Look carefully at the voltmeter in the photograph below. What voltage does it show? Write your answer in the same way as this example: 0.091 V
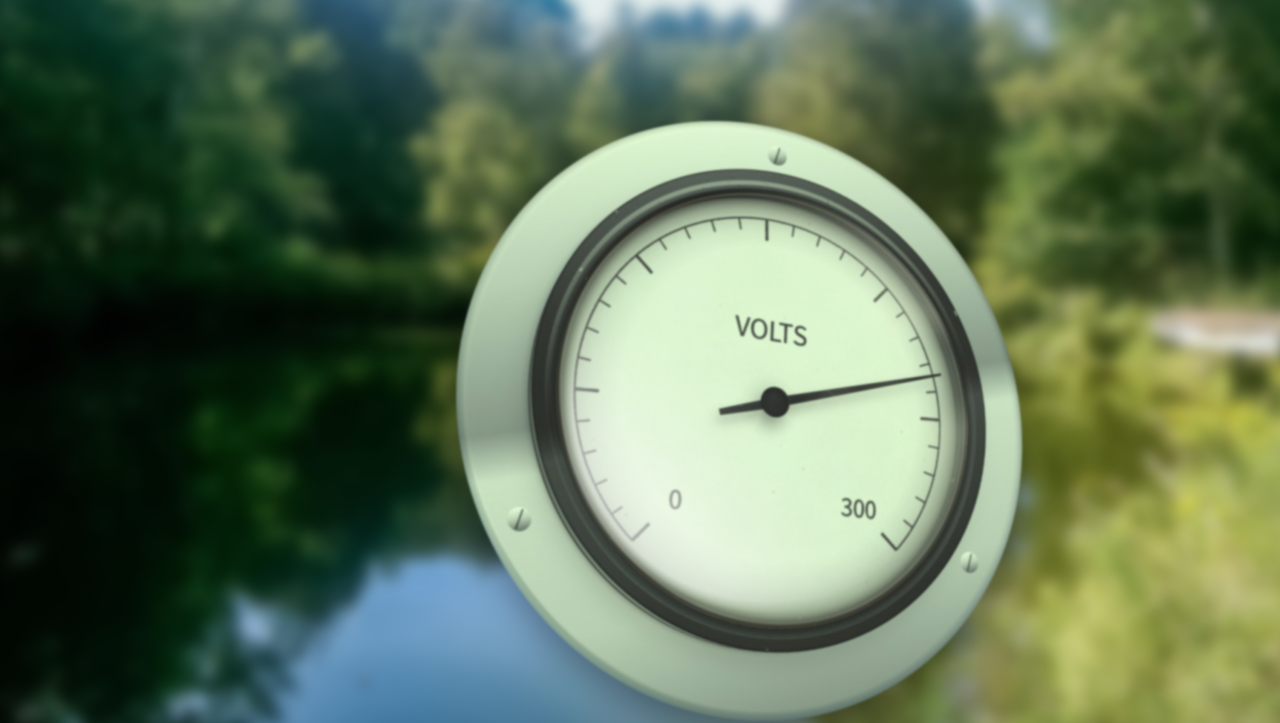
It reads 235 V
